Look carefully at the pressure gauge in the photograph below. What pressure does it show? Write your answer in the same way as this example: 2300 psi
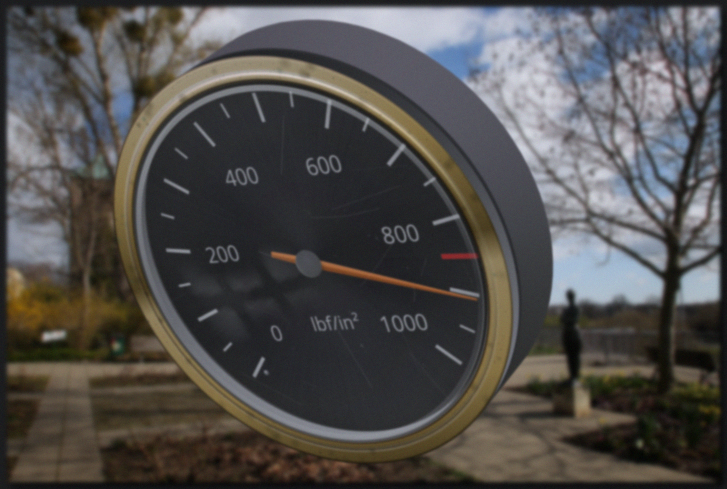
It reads 900 psi
